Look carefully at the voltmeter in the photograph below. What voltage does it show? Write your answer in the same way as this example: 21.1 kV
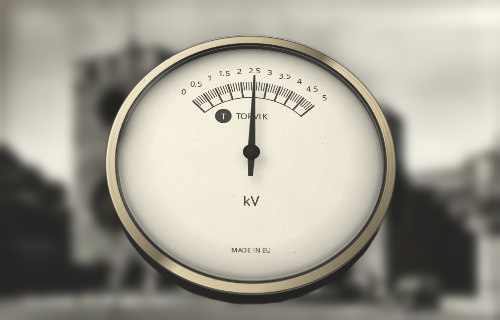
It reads 2.5 kV
